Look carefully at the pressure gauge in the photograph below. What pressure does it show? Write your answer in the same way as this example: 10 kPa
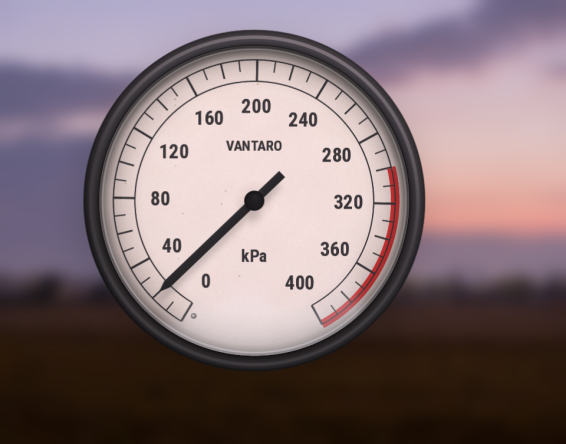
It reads 20 kPa
